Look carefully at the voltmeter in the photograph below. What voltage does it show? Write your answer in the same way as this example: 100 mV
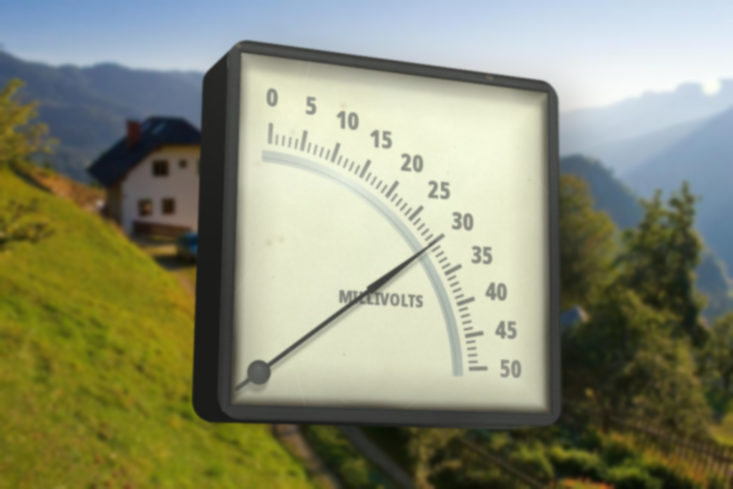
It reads 30 mV
